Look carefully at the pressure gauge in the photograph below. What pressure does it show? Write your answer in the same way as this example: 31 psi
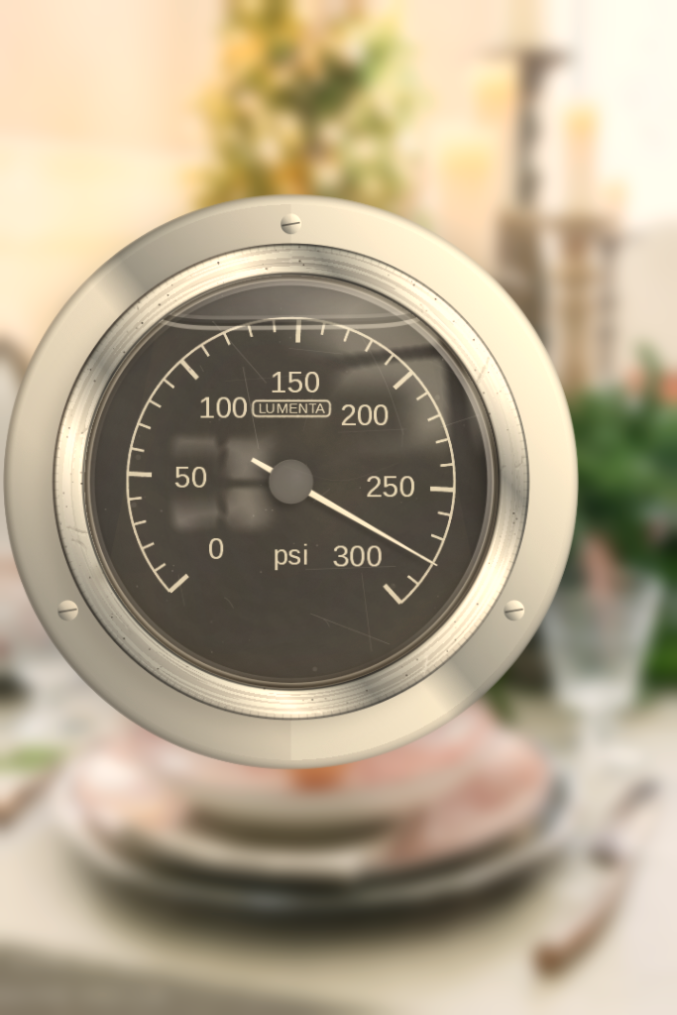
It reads 280 psi
